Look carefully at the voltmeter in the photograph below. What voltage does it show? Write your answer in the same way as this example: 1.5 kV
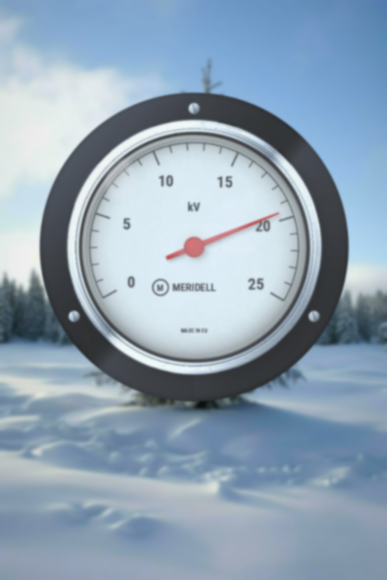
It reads 19.5 kV
